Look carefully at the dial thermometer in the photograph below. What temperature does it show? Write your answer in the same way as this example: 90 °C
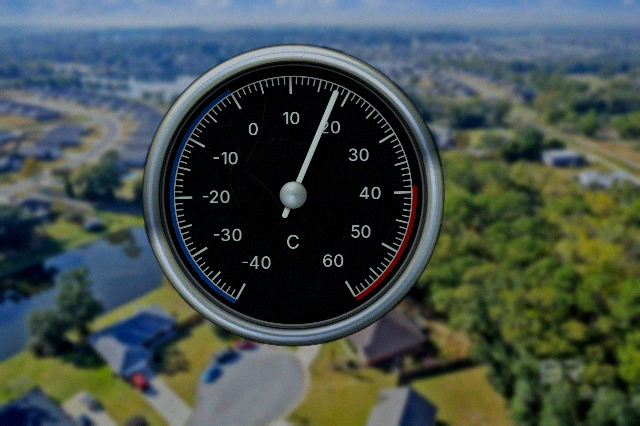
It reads 18 °C
